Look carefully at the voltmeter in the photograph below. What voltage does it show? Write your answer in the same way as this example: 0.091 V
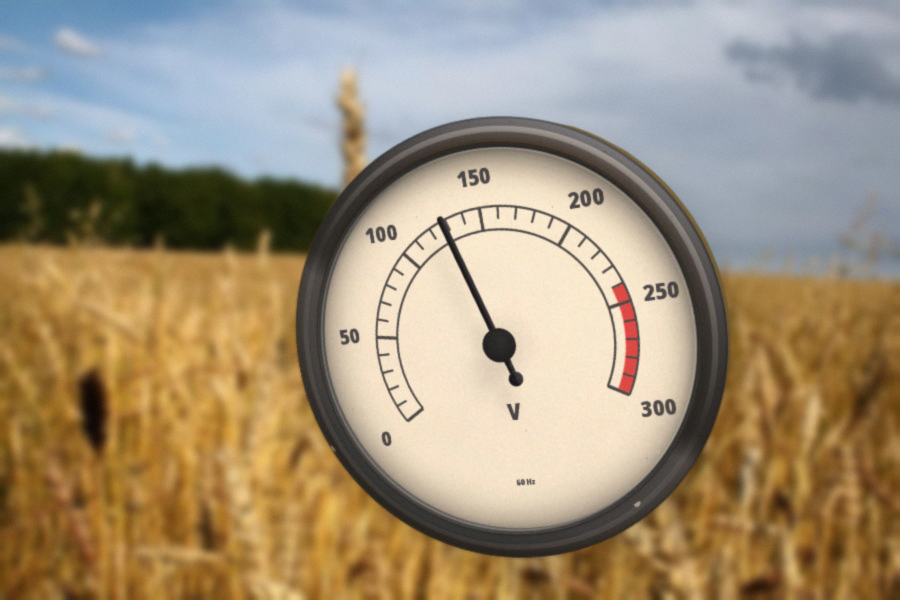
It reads 130 V
